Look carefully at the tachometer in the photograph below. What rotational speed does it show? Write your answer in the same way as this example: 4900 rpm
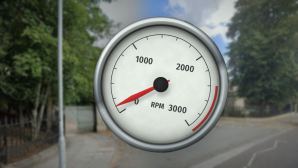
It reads 100 rpm
